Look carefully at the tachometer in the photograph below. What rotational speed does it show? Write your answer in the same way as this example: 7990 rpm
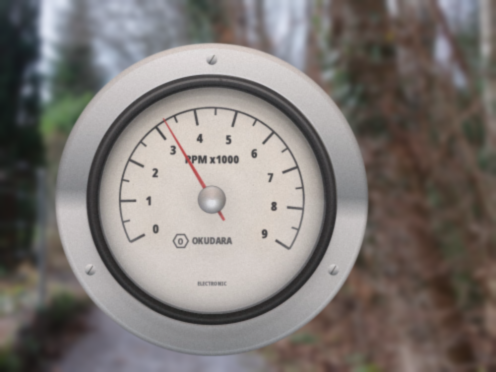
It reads 3250 rpm
